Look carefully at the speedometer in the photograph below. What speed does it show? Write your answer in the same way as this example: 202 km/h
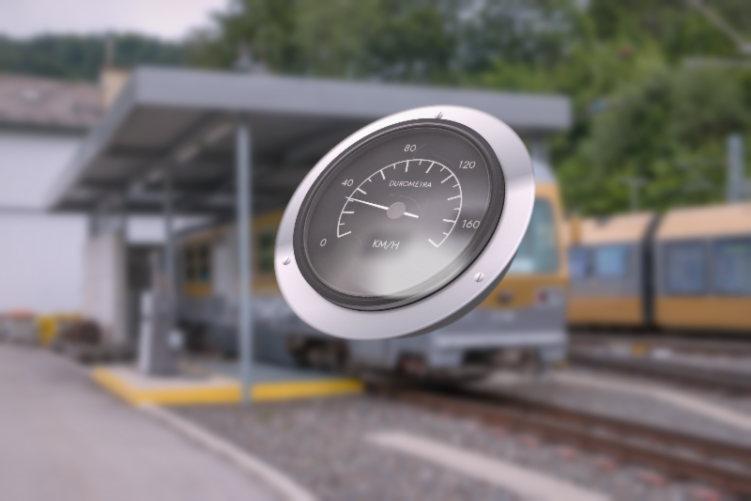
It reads 30 km/h
